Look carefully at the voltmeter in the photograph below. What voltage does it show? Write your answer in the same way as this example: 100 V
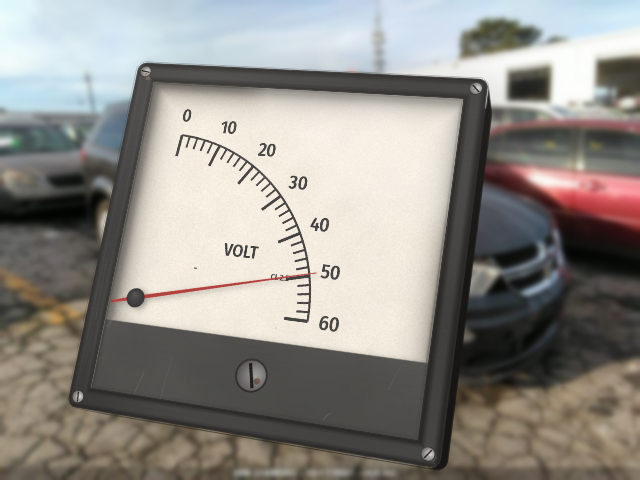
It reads 50 V
